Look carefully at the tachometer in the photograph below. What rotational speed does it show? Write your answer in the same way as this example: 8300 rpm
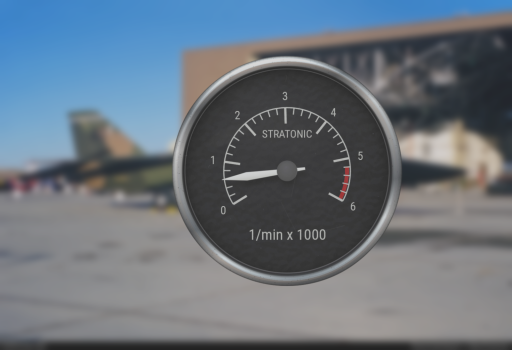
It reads 600 rpm
